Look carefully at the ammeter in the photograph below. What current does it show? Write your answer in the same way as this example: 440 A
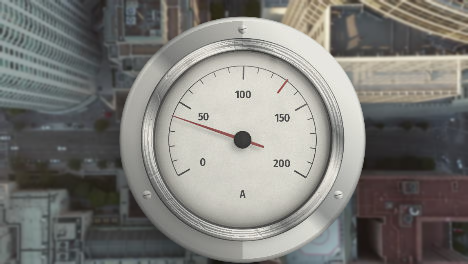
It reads 40 A
